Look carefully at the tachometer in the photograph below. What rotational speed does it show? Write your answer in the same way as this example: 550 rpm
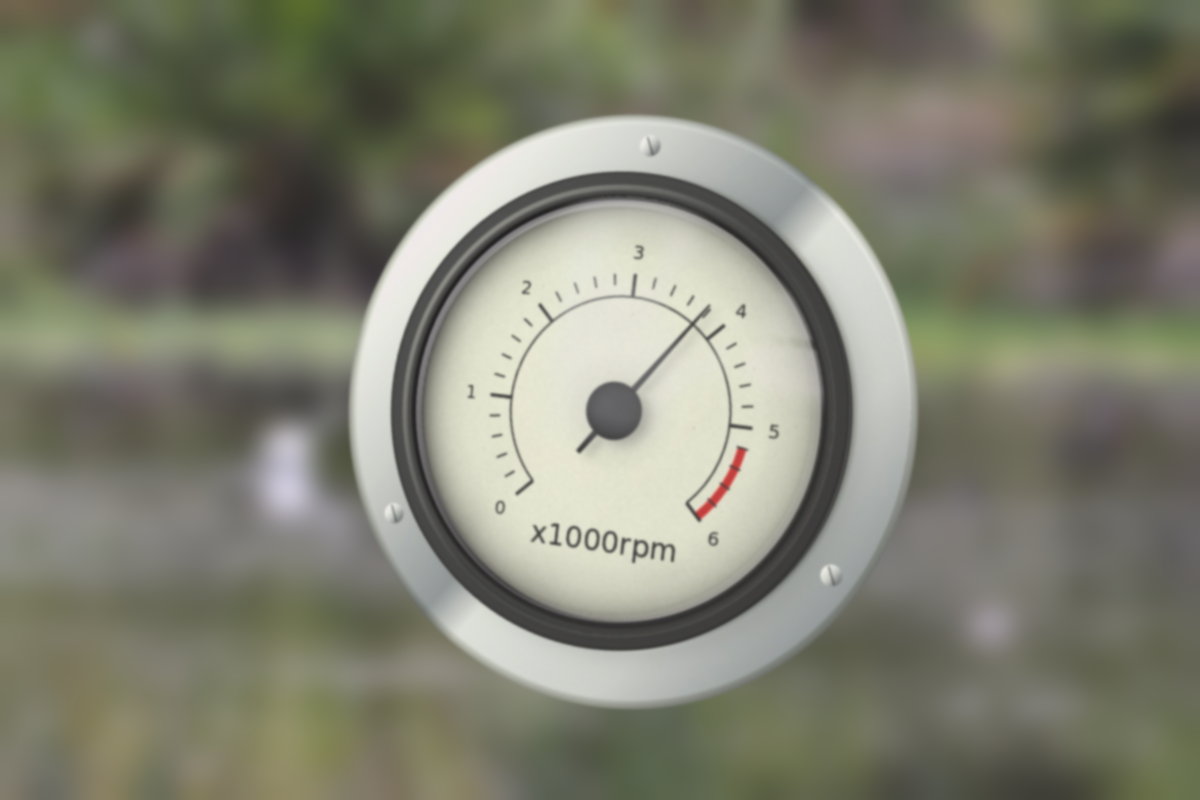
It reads 3800 rpm
